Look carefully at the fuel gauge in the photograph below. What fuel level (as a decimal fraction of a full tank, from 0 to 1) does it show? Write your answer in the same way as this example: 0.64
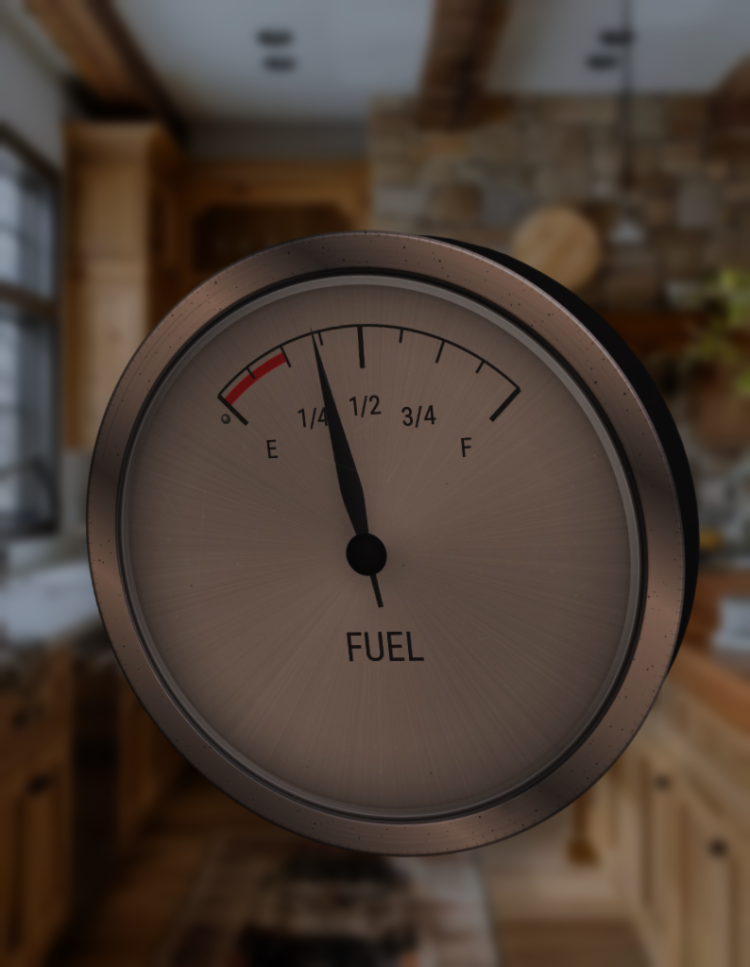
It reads 0.375
